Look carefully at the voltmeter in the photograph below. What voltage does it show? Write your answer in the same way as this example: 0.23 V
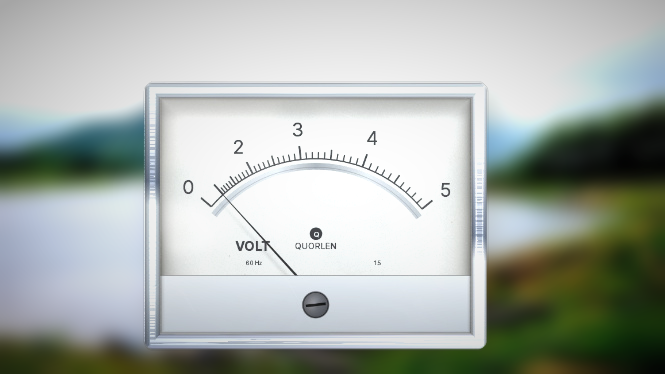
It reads 1 V
